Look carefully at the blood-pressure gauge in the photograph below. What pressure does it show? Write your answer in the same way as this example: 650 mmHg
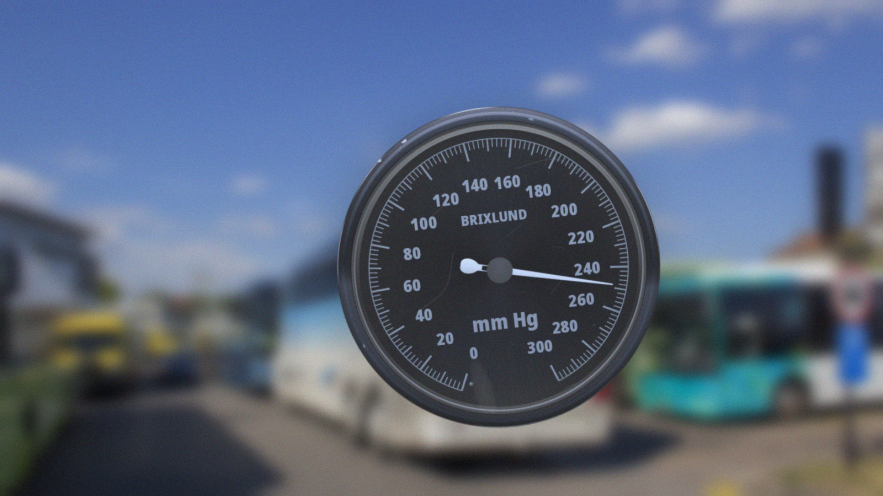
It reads 248 mmHg
